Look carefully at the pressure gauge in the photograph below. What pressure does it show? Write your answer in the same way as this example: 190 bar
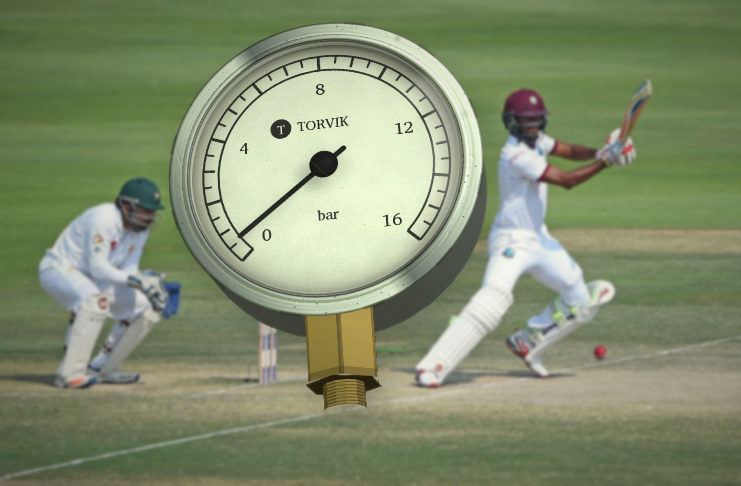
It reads 0.5 bar
